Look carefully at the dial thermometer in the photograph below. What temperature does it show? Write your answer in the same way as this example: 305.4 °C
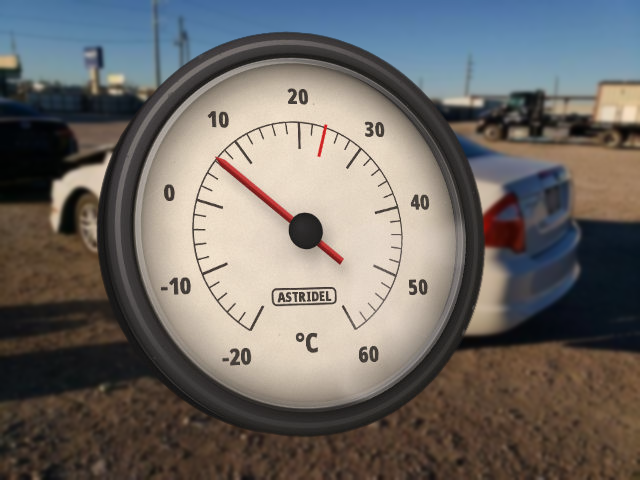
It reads 6 °C
